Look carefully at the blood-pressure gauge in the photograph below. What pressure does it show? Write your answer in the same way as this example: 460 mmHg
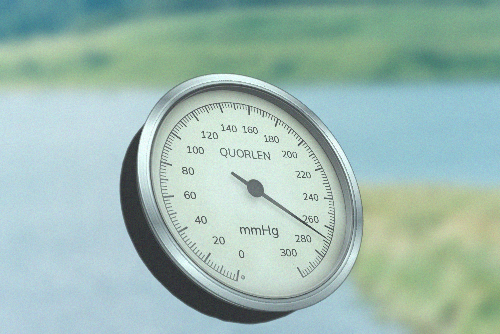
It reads 270 mmHg
